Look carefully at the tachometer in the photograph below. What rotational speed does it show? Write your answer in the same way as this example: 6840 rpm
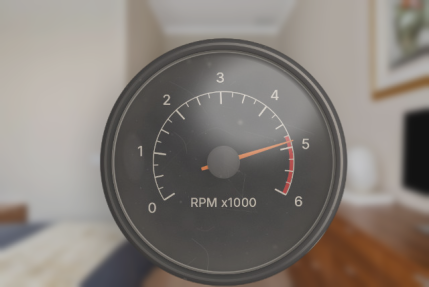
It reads 4875 rpm
